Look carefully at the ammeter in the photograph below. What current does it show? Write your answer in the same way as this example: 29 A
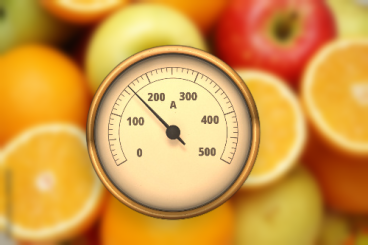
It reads 160 A
